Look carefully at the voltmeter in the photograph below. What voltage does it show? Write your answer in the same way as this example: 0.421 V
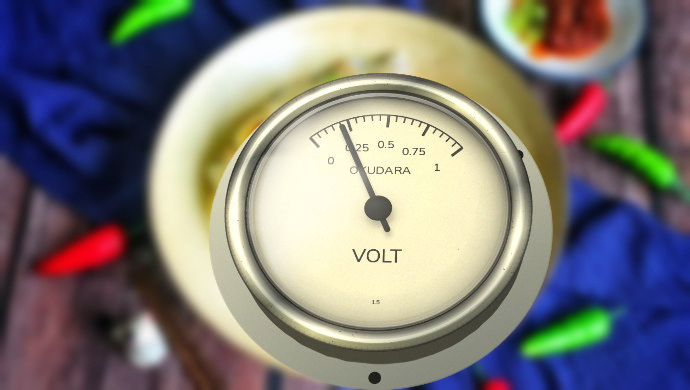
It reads 0.2 V
